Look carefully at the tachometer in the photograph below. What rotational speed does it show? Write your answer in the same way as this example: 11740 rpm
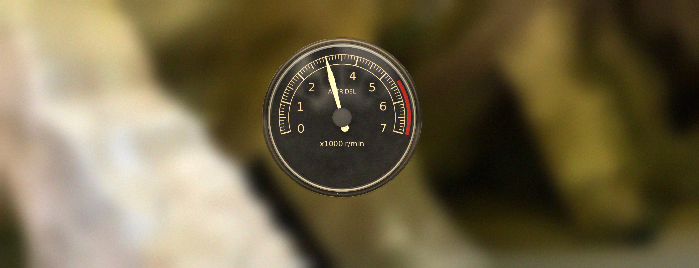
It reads 3000 rpm
